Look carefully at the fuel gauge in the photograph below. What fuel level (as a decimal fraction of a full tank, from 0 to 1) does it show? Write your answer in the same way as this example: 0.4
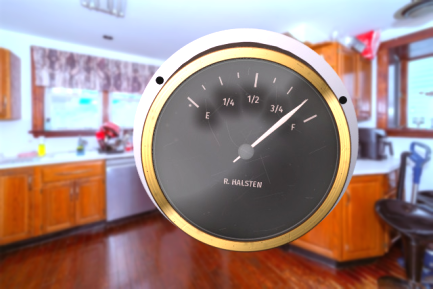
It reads 0.875
